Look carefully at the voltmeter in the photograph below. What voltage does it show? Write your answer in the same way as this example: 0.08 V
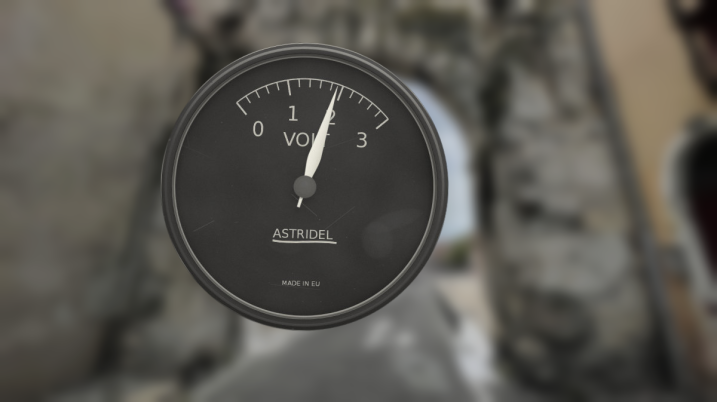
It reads 1.9 V
